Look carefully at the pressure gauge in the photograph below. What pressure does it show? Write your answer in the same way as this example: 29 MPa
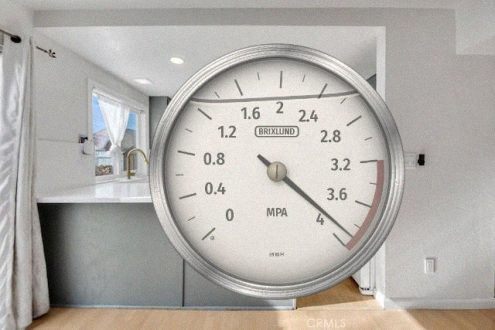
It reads 3.9 MPa
